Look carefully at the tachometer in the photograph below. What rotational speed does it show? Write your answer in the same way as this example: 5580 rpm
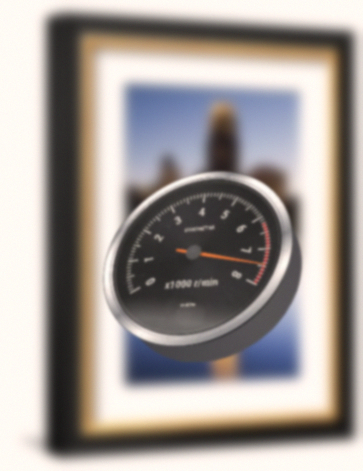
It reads 7500 rpm
